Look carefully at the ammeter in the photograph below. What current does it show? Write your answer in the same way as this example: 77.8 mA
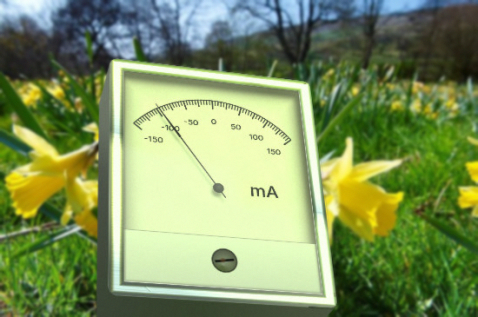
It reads -100 mA
